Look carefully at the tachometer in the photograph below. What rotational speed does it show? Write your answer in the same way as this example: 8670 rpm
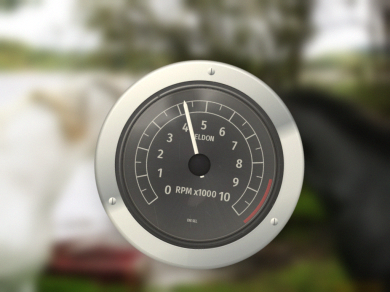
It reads 4250 rpm
